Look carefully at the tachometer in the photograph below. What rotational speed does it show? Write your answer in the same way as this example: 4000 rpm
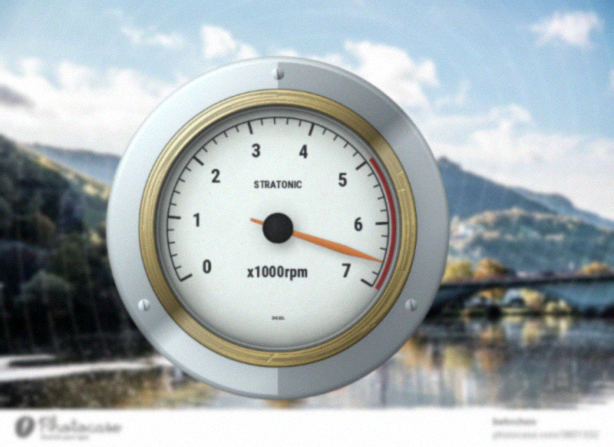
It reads 6600 rpm
